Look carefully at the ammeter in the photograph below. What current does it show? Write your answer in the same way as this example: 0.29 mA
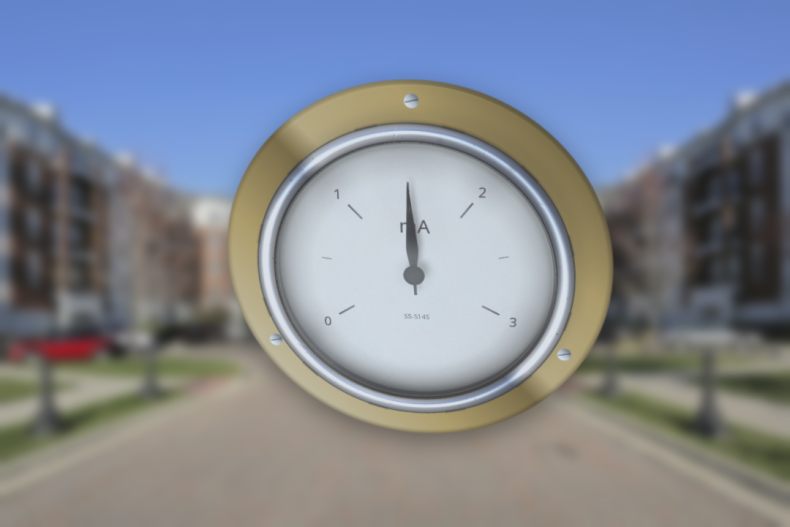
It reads 1.5 mA
